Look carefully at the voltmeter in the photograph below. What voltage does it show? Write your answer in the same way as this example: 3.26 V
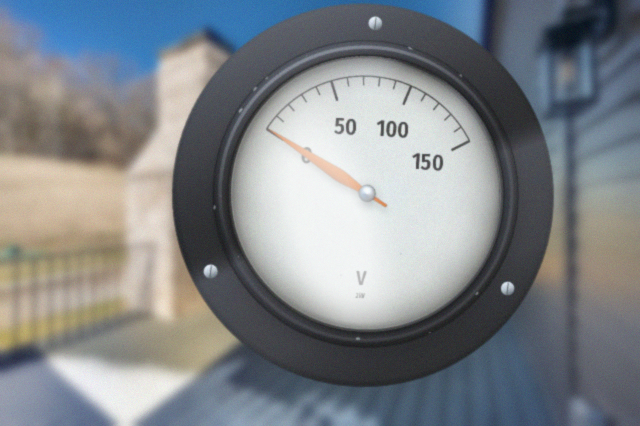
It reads 0 V
